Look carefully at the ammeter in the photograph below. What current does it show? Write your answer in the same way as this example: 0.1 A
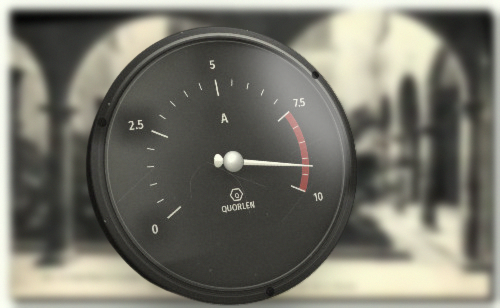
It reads 9.25 A
